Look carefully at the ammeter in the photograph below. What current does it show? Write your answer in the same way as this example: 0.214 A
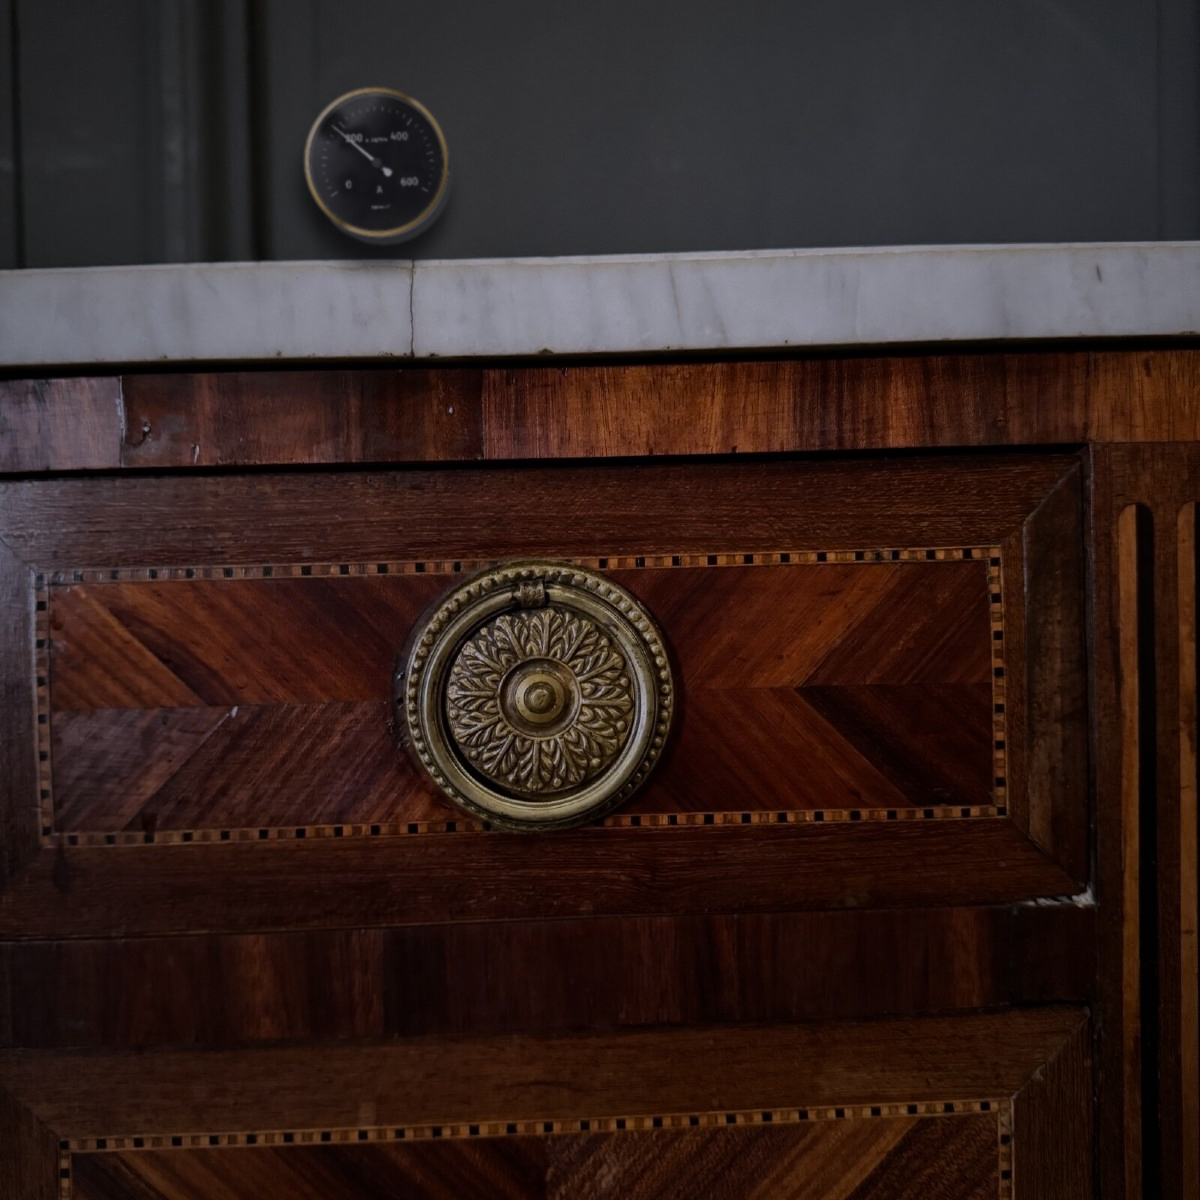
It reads 180 A
